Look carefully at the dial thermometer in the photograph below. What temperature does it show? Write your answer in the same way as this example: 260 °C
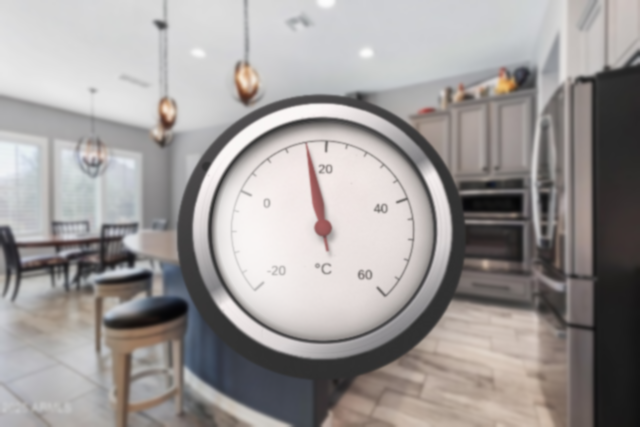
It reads 16 °C
